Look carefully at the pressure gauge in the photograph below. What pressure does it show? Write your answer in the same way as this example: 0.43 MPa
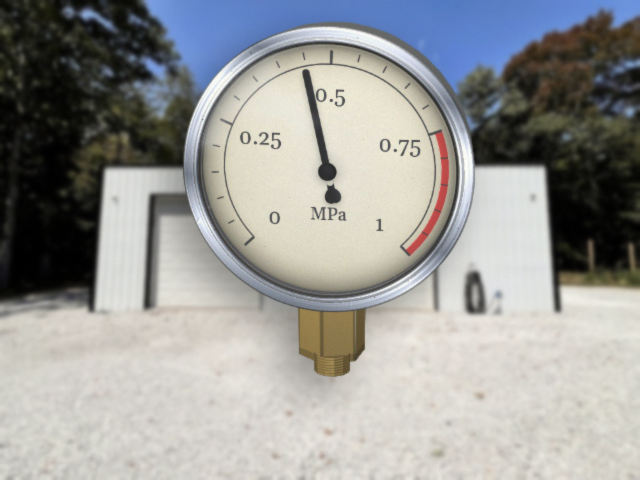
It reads 0.45 MPa
